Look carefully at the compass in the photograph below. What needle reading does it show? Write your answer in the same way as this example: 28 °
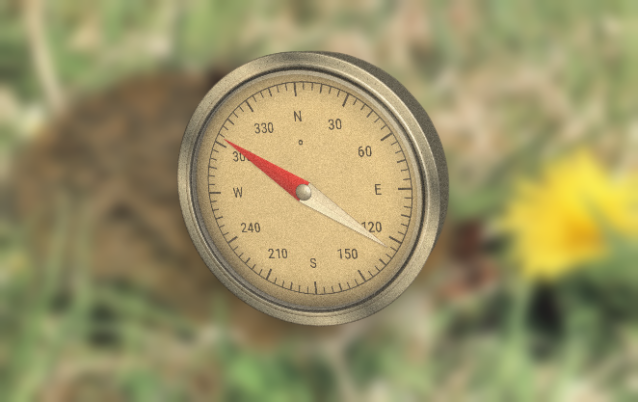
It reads 305 °
